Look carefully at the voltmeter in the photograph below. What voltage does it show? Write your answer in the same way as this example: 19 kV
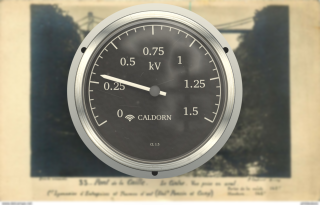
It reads 0.3 kV
